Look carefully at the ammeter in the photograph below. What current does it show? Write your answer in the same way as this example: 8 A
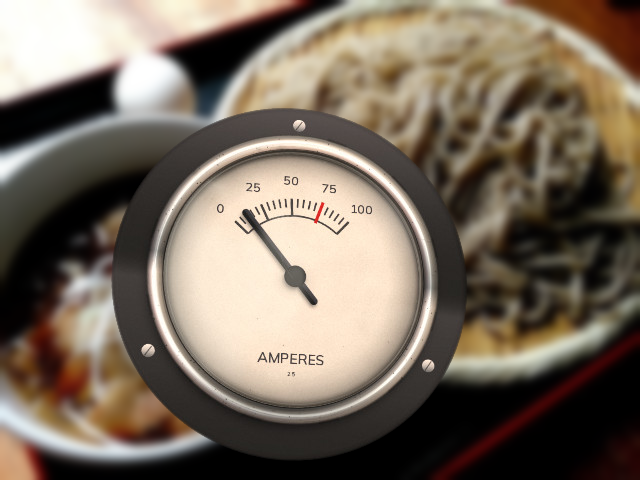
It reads 10 A
